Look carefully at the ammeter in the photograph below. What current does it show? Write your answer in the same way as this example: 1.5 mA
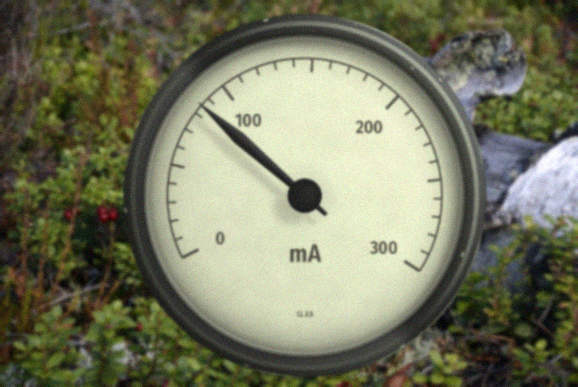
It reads 85 mA
